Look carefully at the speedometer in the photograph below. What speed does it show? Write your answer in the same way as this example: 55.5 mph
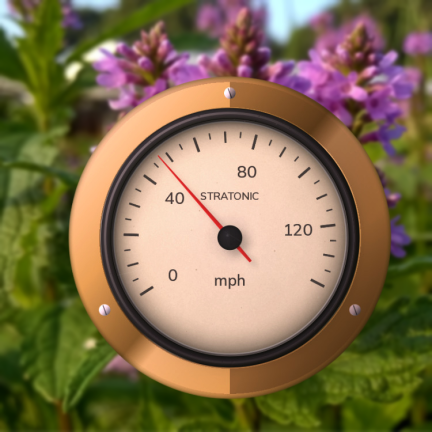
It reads 47.5 mph
